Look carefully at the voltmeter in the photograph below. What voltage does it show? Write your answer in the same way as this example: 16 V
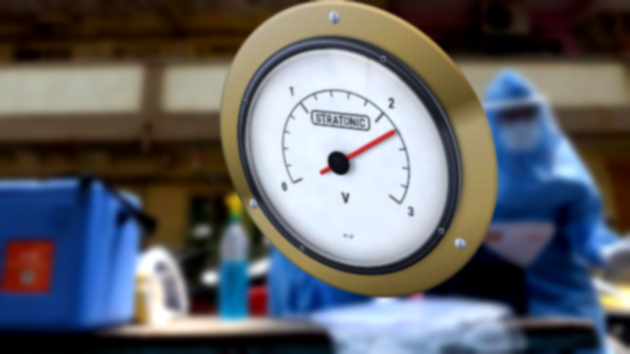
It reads 2.2 V
